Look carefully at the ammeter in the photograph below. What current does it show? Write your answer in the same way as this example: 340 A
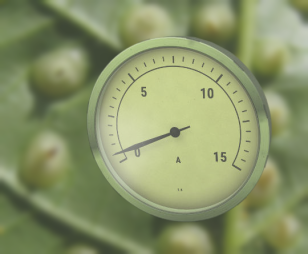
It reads 0.5 A
